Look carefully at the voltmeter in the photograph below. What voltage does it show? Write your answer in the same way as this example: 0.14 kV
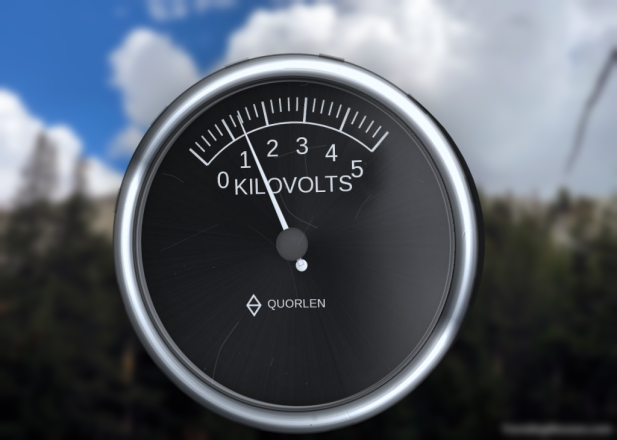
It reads 1.4 kV
